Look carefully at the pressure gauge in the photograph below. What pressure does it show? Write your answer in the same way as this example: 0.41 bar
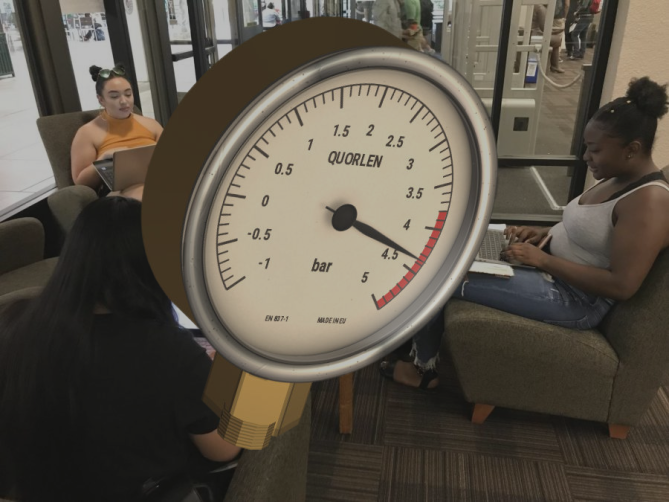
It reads 4.35 bar
